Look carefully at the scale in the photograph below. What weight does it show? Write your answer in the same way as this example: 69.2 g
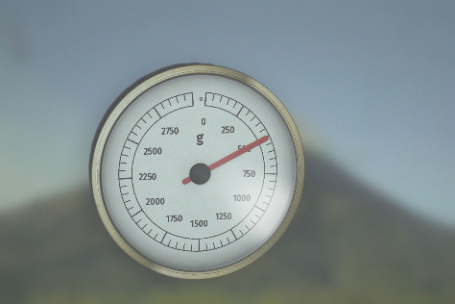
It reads 500 g
